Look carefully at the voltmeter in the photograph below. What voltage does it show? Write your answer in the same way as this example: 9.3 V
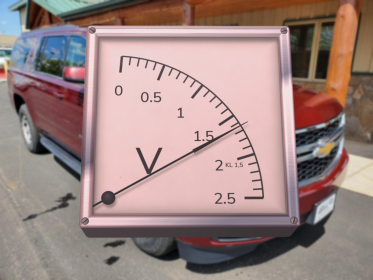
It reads 1.65 V
